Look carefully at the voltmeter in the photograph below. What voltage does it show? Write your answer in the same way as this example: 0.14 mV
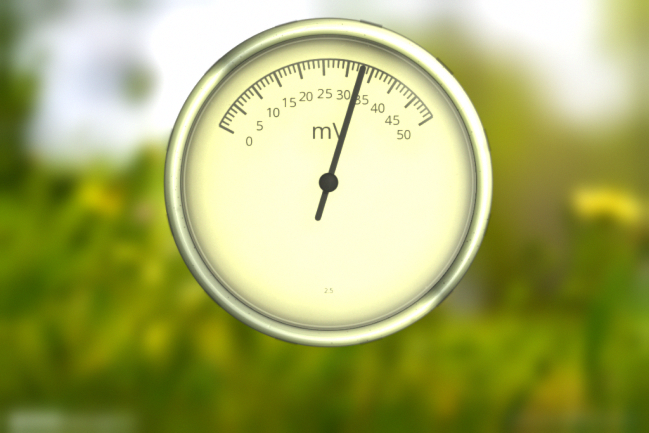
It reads 33 mV
